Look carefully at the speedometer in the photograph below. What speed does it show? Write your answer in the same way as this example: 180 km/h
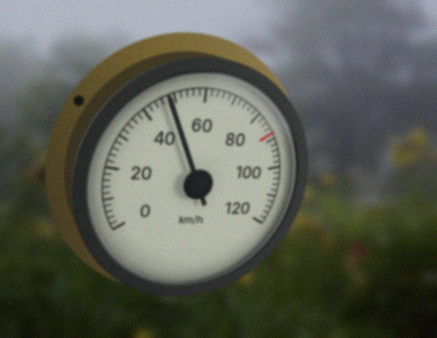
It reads 48 km/h
